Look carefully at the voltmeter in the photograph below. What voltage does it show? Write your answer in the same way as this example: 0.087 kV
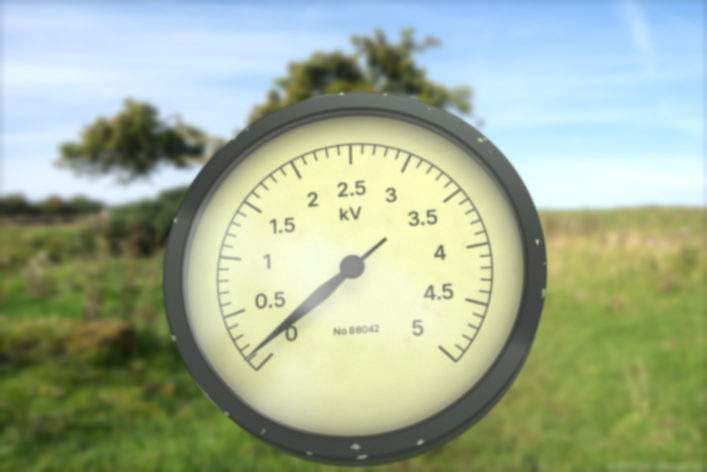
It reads 0.1 kV
